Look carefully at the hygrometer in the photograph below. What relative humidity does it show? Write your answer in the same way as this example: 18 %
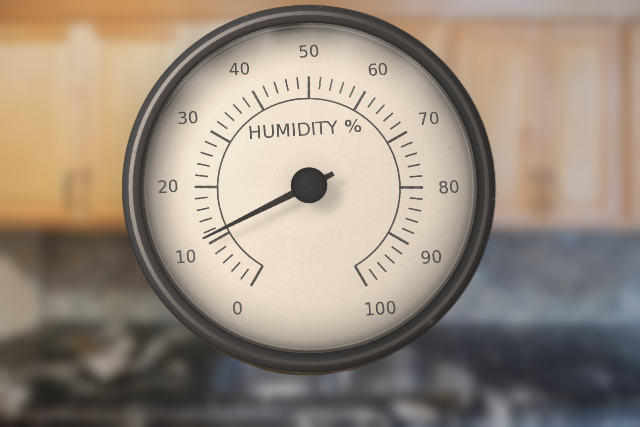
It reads 11 %
